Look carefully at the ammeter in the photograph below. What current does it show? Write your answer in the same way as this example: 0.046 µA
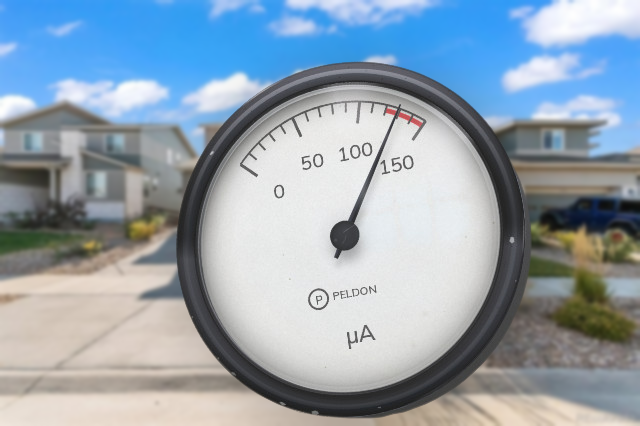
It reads 130 µA
